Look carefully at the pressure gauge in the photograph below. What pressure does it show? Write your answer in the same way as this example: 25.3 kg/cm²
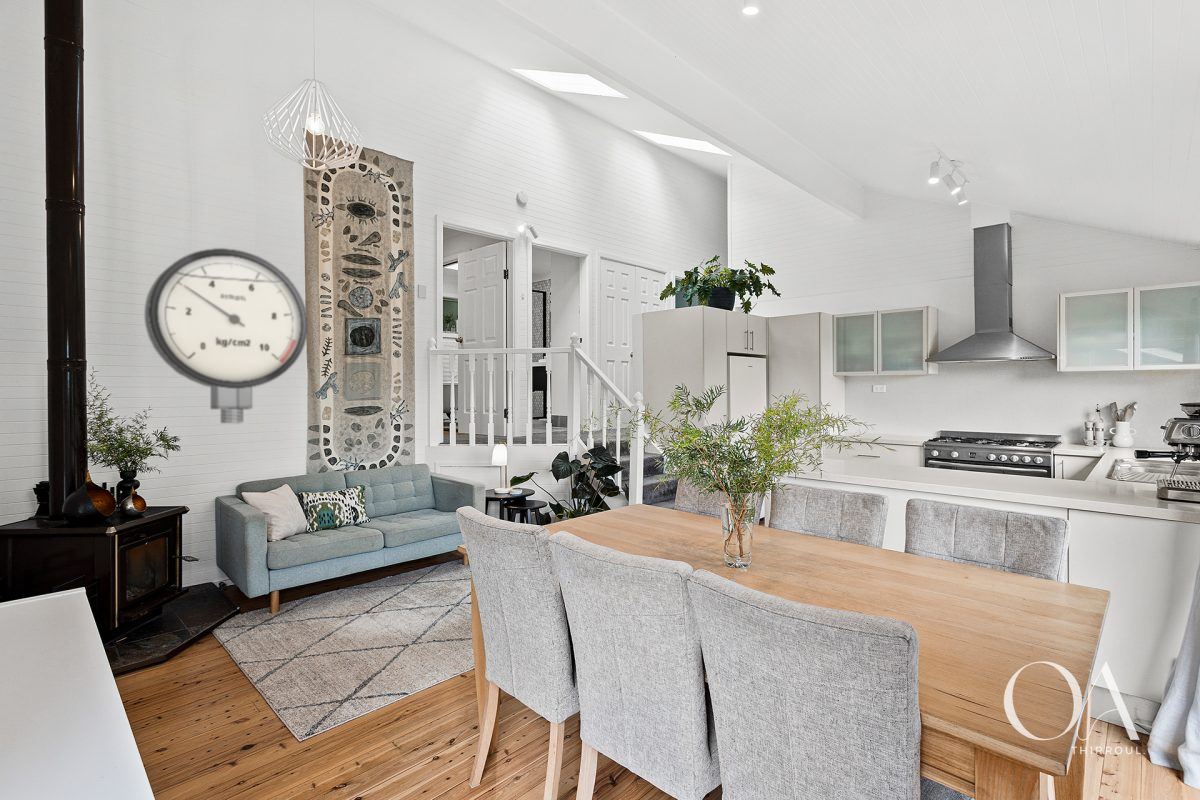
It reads 3 kg/cm²
